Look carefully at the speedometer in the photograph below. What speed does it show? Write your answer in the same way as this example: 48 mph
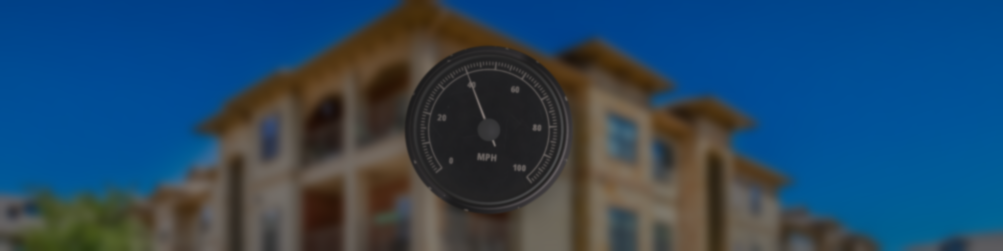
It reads 40 mph
